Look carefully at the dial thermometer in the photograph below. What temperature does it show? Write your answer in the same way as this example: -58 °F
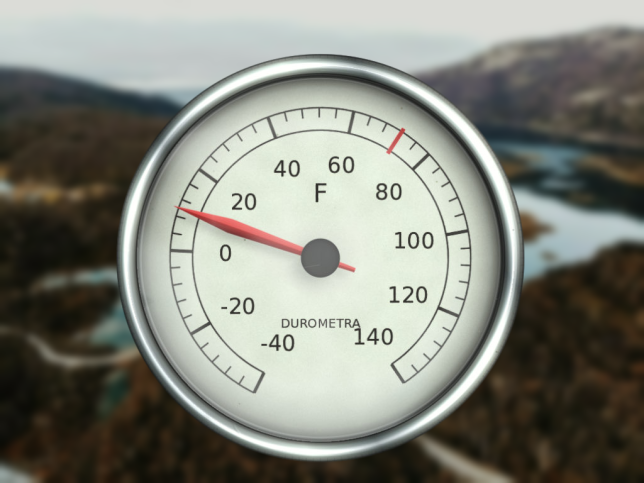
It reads 10 °F
